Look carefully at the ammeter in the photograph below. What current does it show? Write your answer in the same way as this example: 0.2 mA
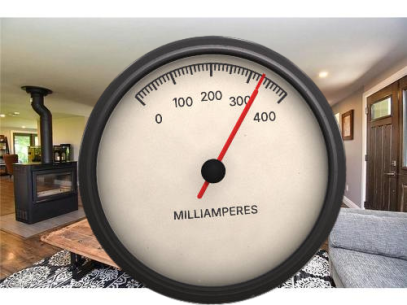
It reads 330 mA
